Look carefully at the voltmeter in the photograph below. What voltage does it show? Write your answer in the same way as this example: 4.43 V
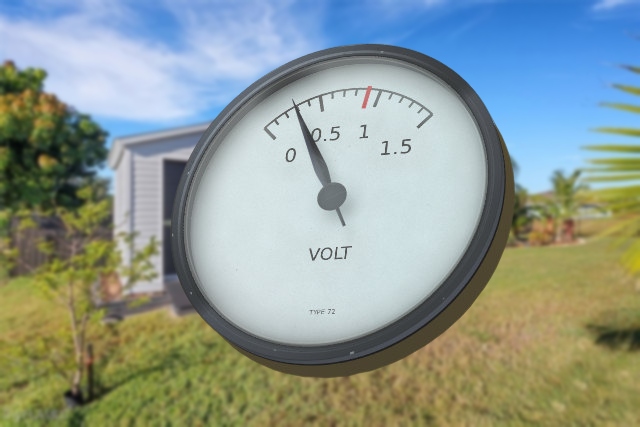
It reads 0.3 V
